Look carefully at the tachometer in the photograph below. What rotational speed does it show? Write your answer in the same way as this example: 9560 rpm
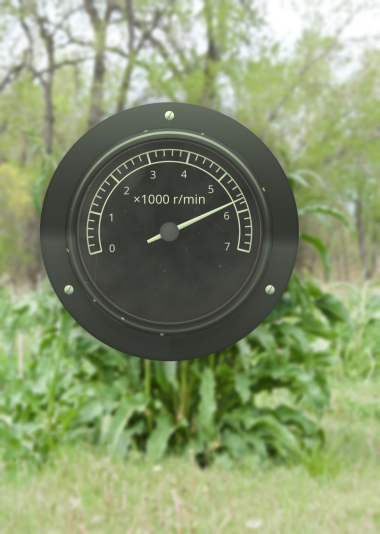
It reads 5700 rpm
